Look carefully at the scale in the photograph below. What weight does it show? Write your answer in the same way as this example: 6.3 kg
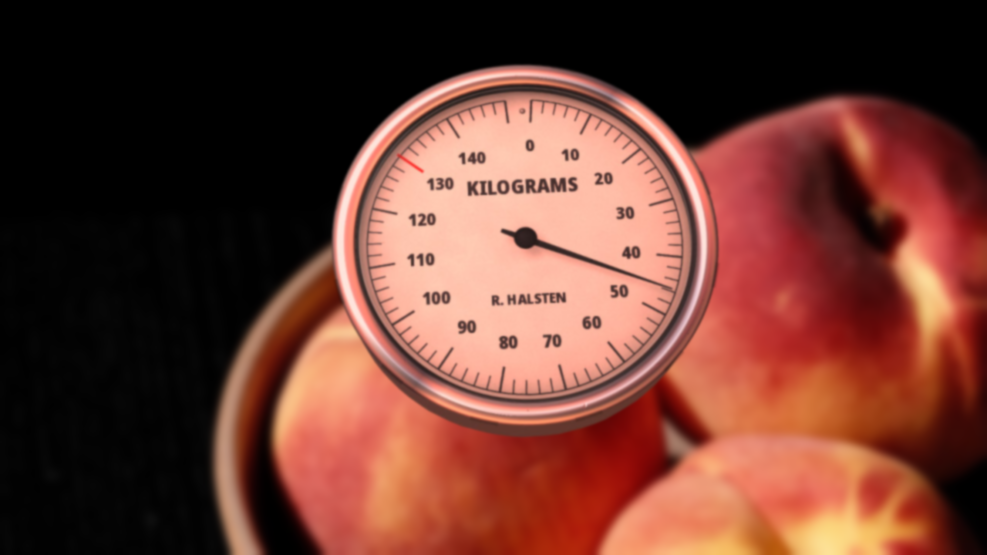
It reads 46 kg
